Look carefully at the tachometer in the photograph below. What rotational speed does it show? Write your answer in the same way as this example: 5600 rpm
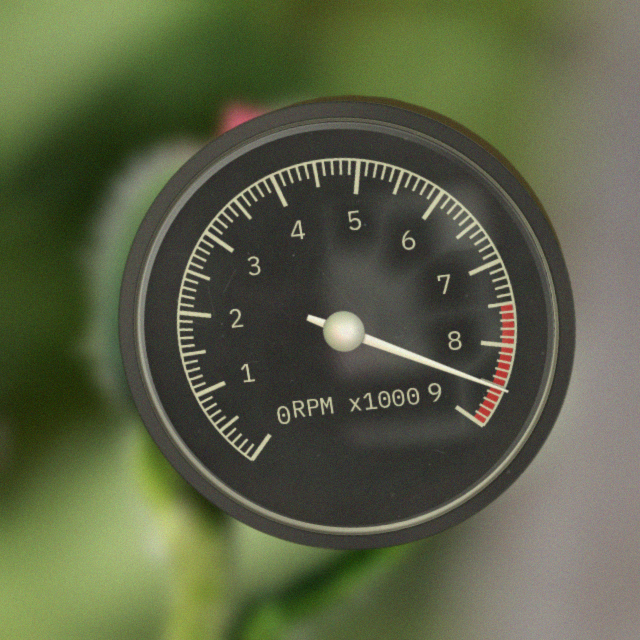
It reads 8500 rpm
